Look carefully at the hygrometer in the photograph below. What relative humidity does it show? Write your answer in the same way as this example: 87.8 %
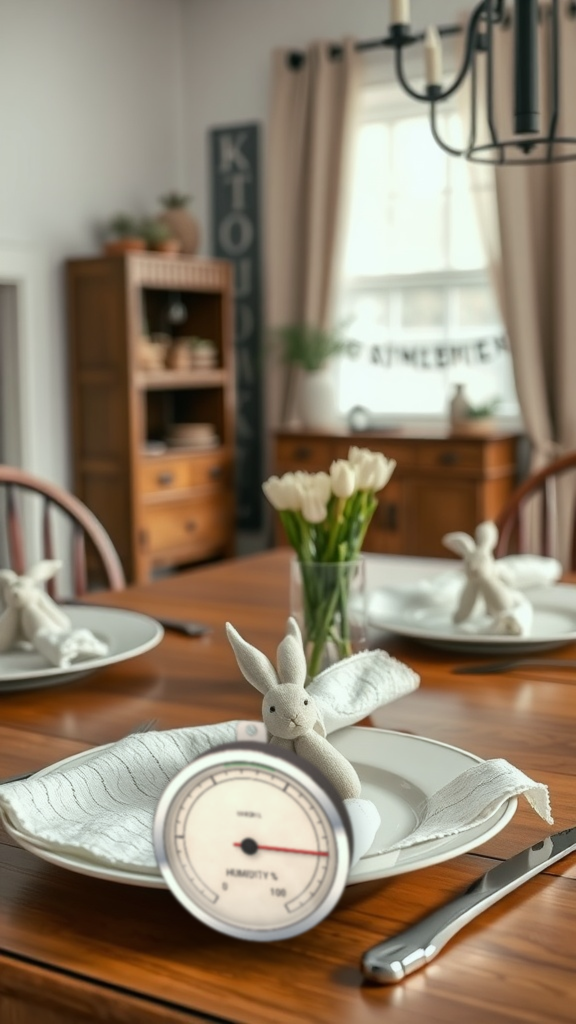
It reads 80 %
